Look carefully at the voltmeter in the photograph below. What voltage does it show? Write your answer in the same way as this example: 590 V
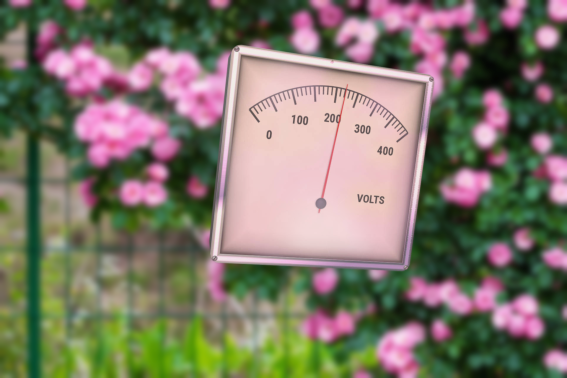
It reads 220 V
